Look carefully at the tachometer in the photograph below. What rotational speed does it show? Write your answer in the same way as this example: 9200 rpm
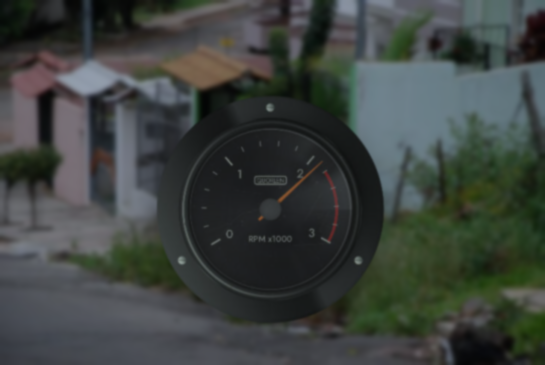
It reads 2100 rpm
